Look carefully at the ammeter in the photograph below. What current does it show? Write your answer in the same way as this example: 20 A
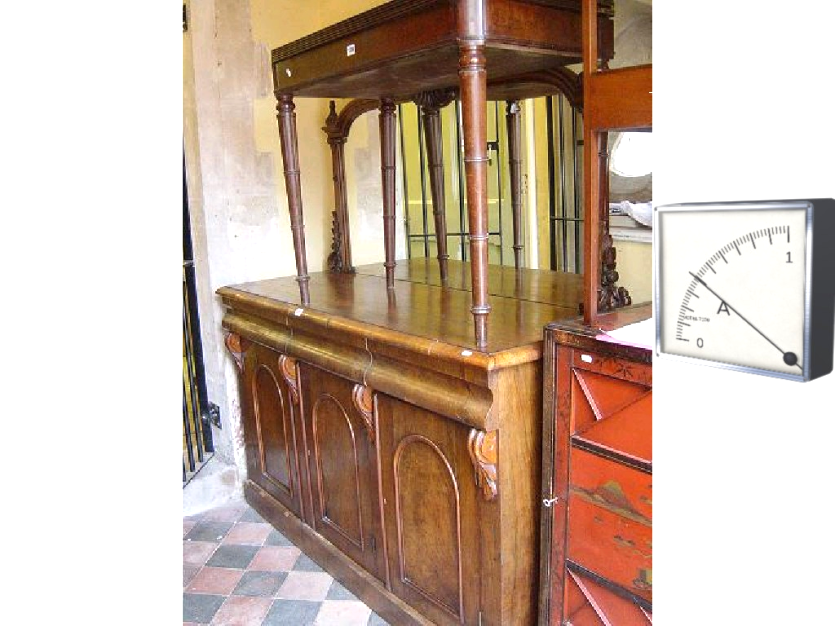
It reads 0.4 A
